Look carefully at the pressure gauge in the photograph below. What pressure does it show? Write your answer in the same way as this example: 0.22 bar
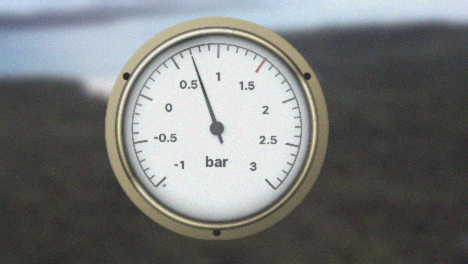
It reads 0.7 bar
